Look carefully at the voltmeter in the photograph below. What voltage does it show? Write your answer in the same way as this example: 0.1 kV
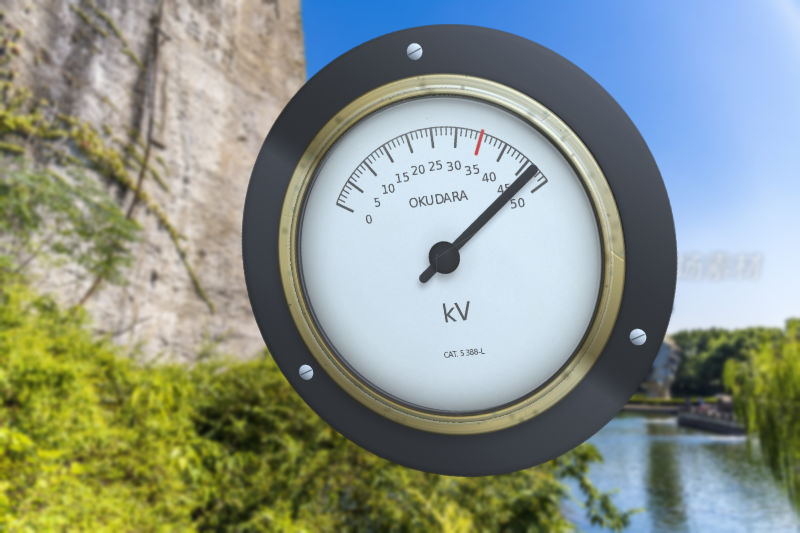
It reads 47 kV
